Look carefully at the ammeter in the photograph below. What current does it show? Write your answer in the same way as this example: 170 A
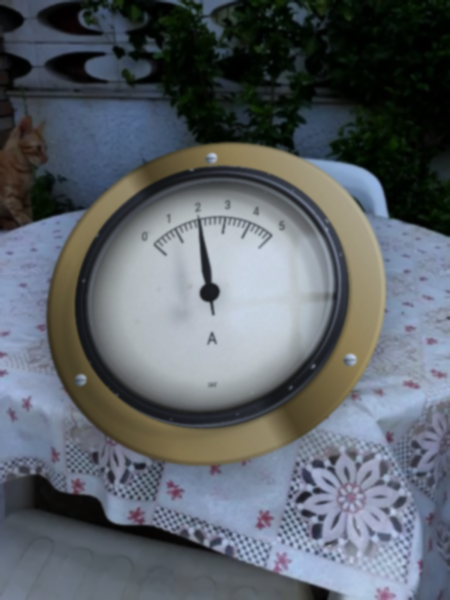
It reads 2 A
